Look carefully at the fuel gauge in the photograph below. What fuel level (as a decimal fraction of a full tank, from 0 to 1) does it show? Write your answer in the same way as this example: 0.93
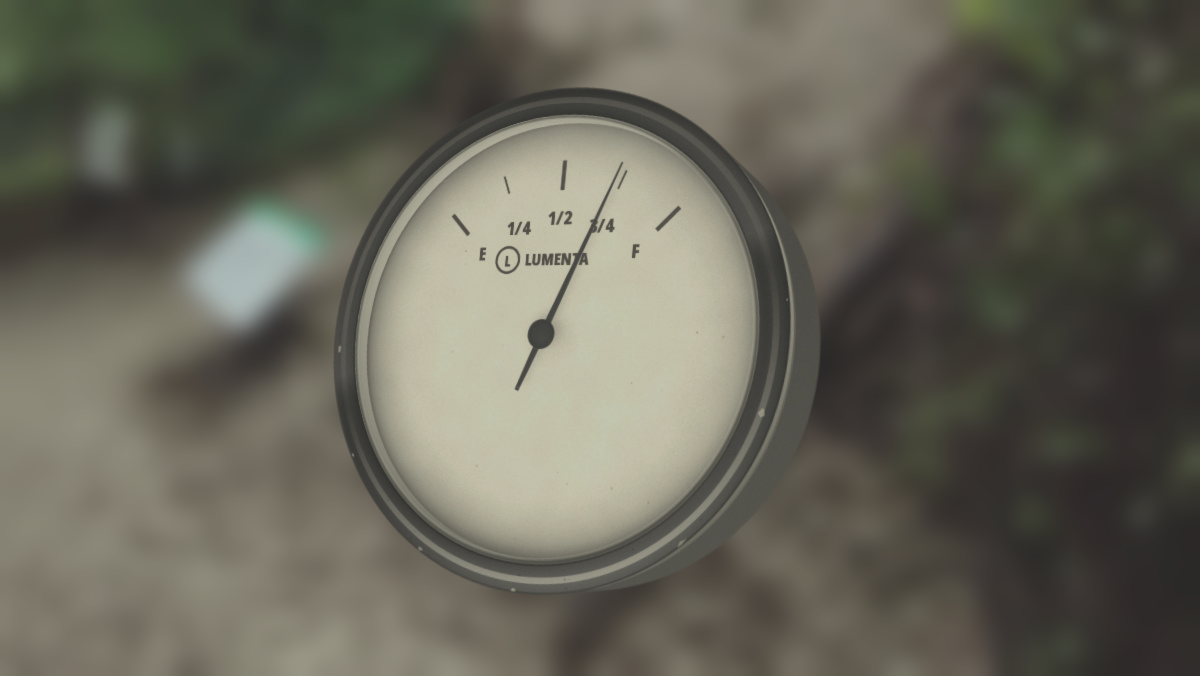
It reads 0.75
